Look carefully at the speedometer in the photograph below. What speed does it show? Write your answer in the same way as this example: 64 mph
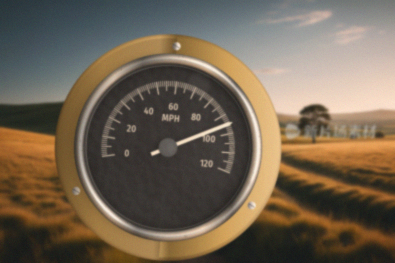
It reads 95 mph
